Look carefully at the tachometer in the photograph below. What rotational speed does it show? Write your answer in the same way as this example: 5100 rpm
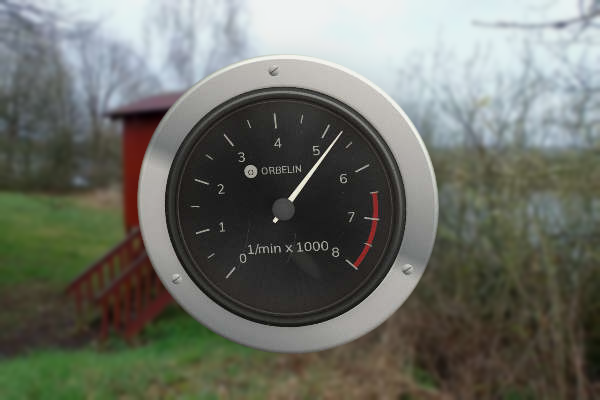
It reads 5250 rpm
